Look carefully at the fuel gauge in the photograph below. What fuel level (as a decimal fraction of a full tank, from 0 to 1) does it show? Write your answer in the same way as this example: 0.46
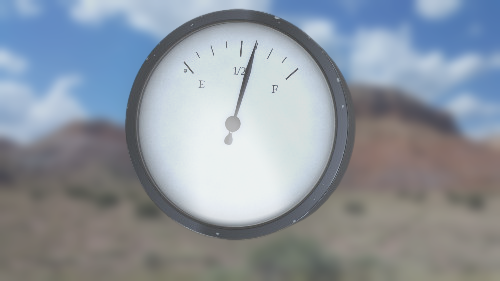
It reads 0.625
